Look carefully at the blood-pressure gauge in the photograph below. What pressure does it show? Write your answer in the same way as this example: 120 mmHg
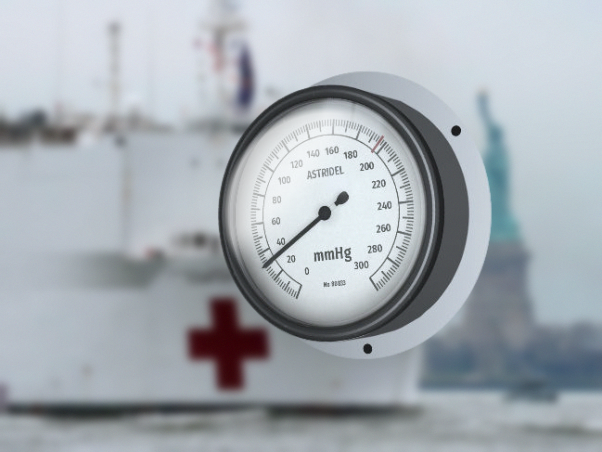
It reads 30 mmHg
